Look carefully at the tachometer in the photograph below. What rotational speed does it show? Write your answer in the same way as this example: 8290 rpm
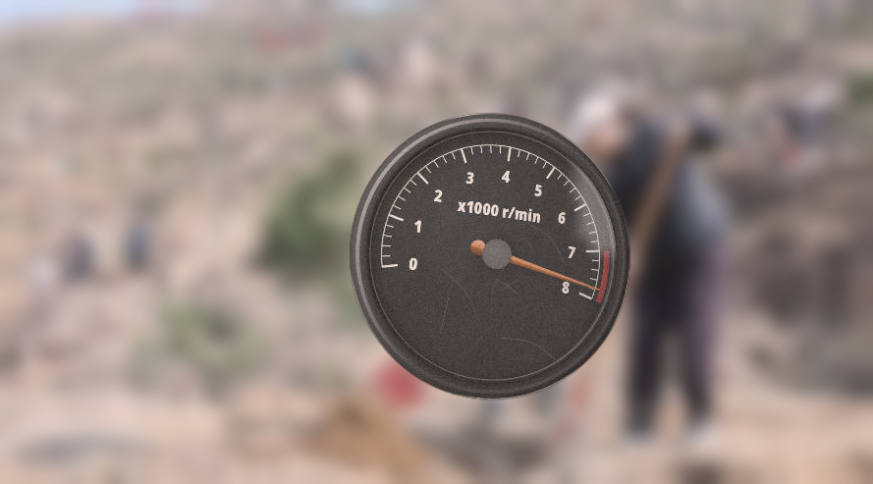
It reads 7800 rpm
